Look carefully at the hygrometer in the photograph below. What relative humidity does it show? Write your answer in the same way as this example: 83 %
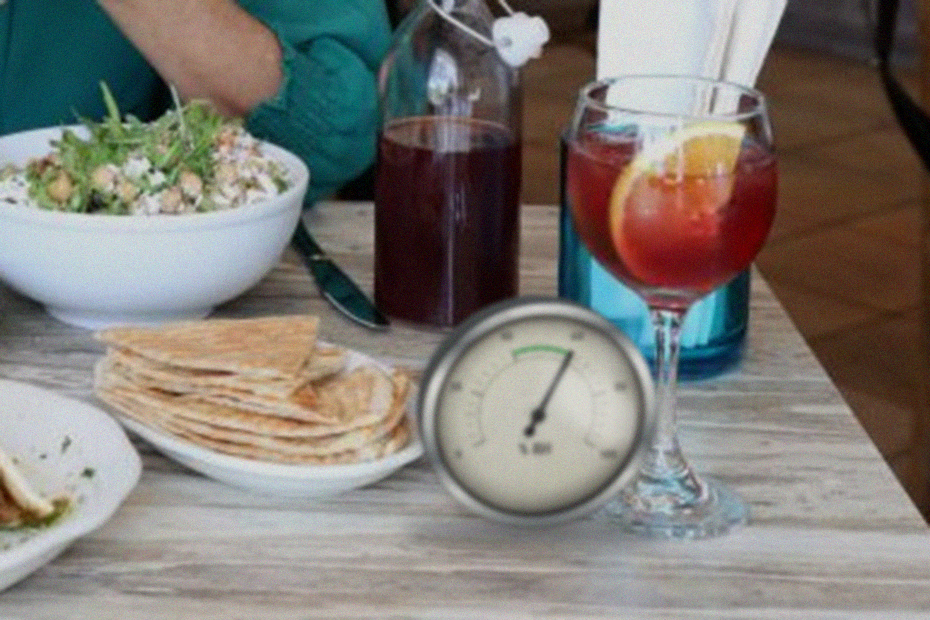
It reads 60 %
